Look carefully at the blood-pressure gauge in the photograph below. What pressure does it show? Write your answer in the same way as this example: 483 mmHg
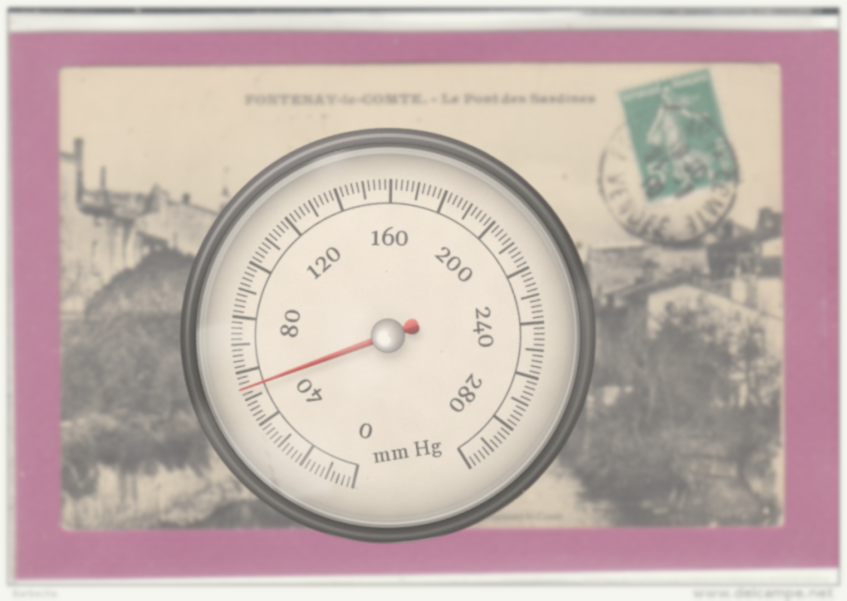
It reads 54 mmHg
